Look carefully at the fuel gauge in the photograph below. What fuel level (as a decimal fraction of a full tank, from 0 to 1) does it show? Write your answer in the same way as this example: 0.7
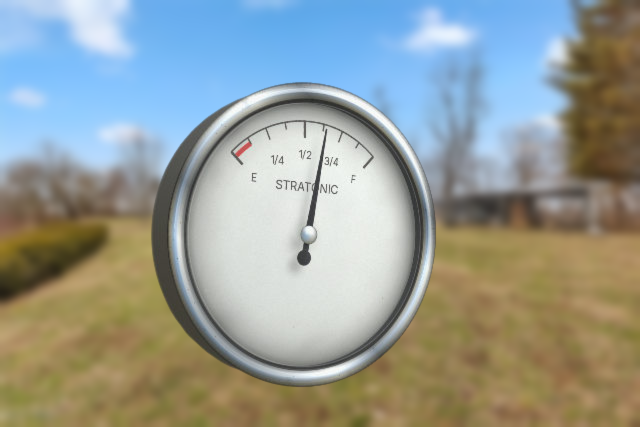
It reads 0.625
